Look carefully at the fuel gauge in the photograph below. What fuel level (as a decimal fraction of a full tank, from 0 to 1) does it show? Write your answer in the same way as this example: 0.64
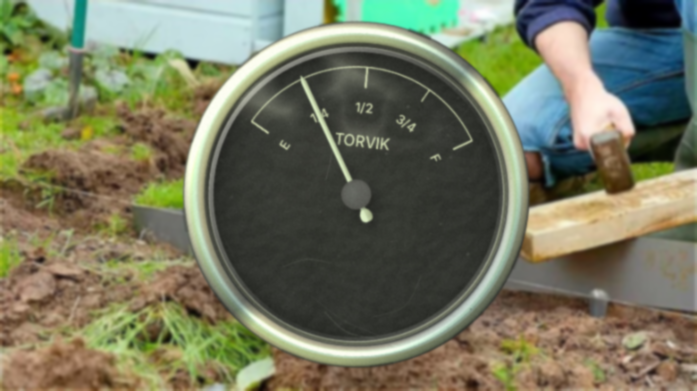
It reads 0.25
